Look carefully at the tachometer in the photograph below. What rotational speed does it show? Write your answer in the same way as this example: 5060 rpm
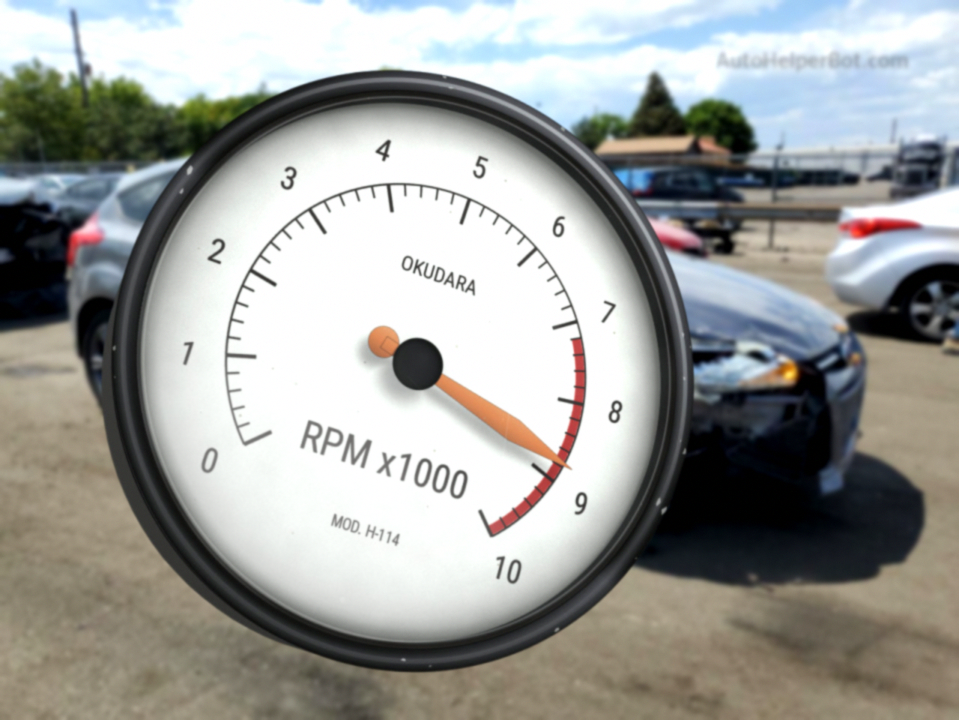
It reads 8800 rpm
